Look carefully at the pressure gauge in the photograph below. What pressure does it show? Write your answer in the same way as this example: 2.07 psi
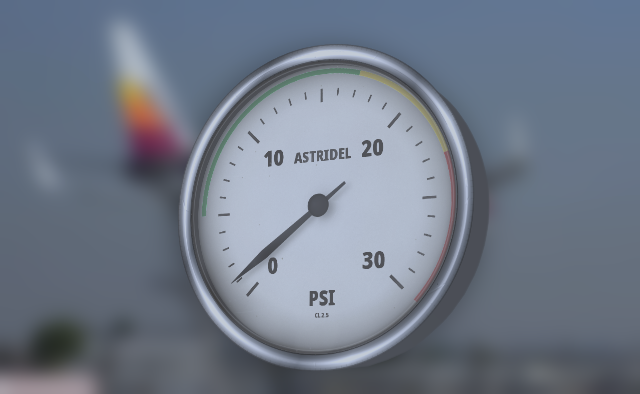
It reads 1 psi
